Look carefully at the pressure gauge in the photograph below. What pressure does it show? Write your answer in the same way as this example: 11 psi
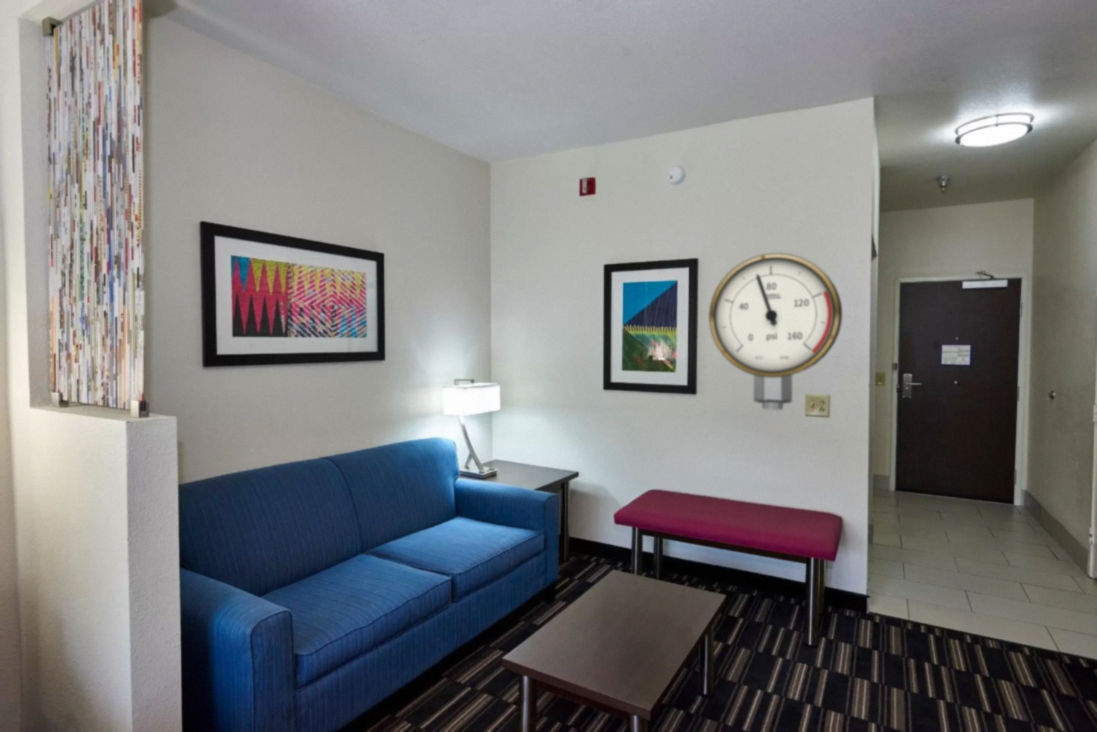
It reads 70 psi
